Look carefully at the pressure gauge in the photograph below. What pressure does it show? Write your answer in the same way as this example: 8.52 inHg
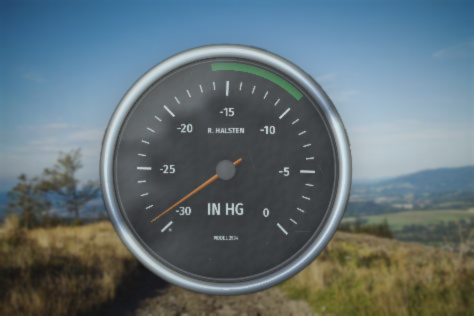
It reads -29 inHg
